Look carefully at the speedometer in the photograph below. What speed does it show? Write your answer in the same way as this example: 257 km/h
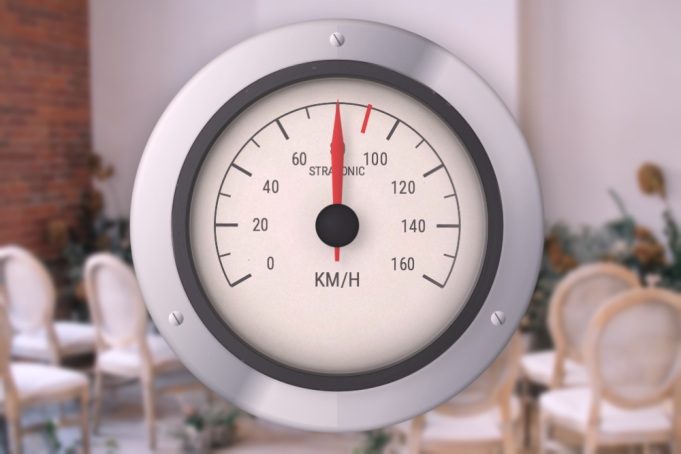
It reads 80 km/h
